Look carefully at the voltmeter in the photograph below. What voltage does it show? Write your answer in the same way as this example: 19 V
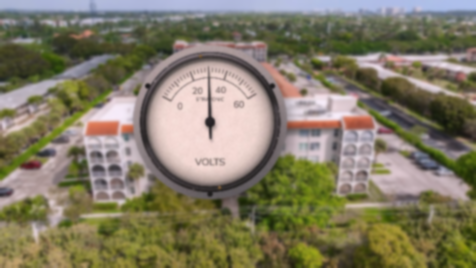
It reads 30 V
